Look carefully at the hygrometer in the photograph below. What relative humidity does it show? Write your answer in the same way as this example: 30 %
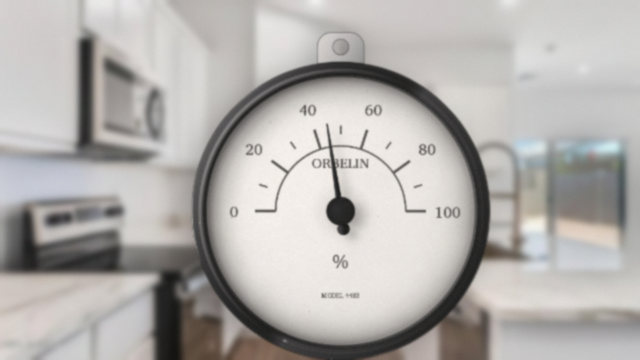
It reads 45 %
